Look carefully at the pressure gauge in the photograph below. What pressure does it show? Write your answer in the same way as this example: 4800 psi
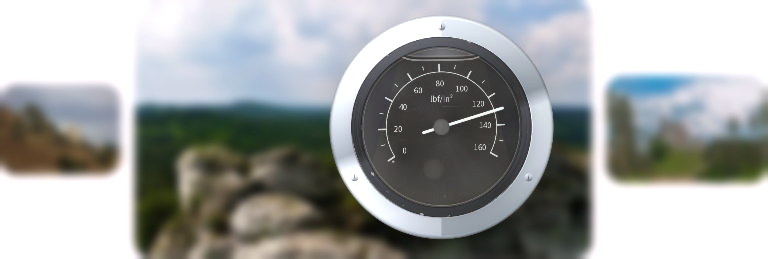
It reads 130 psi
